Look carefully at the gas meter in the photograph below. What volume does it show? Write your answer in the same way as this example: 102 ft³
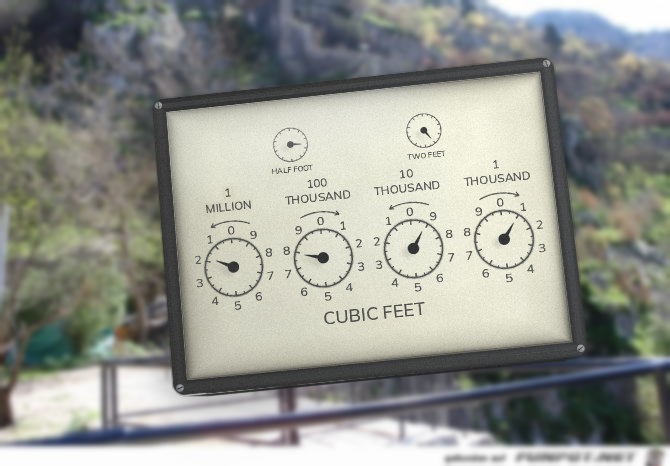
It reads 179100 ft³
